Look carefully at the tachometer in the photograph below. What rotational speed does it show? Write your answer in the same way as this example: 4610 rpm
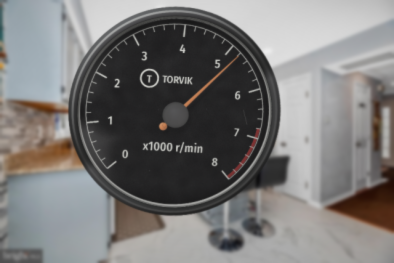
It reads 5200 rpm
